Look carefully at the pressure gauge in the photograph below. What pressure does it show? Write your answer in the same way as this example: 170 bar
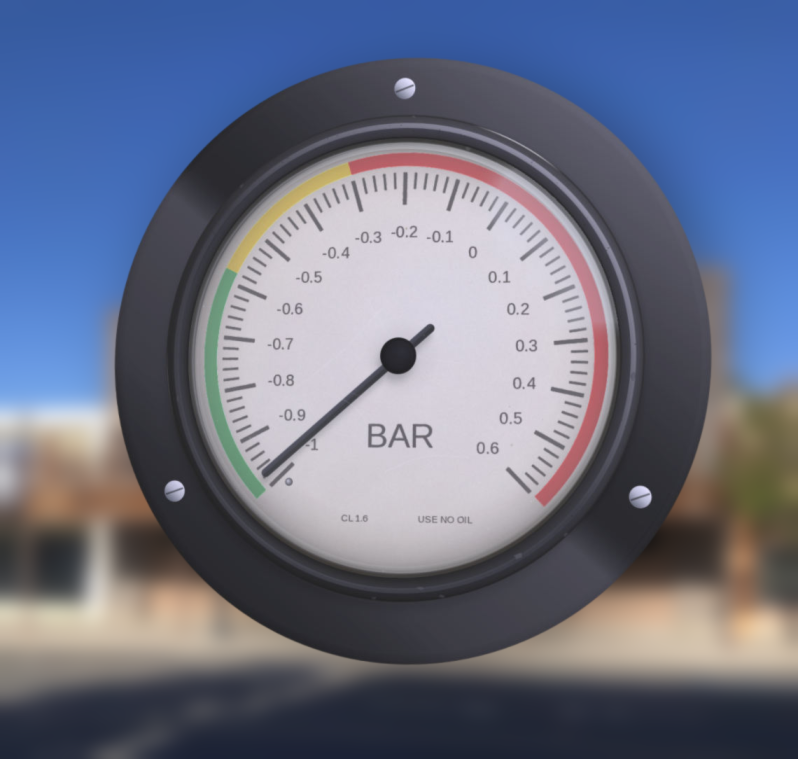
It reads -0.98 bar
